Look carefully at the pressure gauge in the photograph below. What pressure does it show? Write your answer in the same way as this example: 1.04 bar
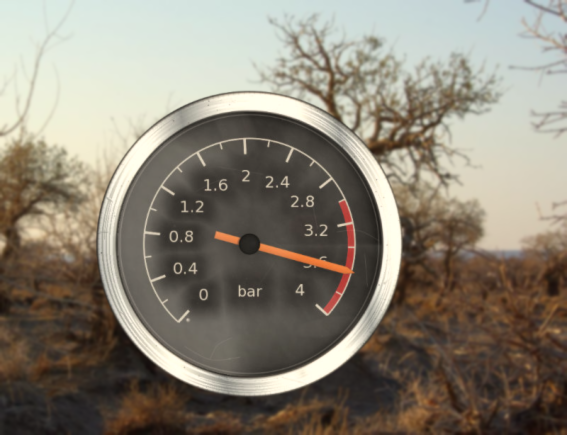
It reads 3.6 bar
